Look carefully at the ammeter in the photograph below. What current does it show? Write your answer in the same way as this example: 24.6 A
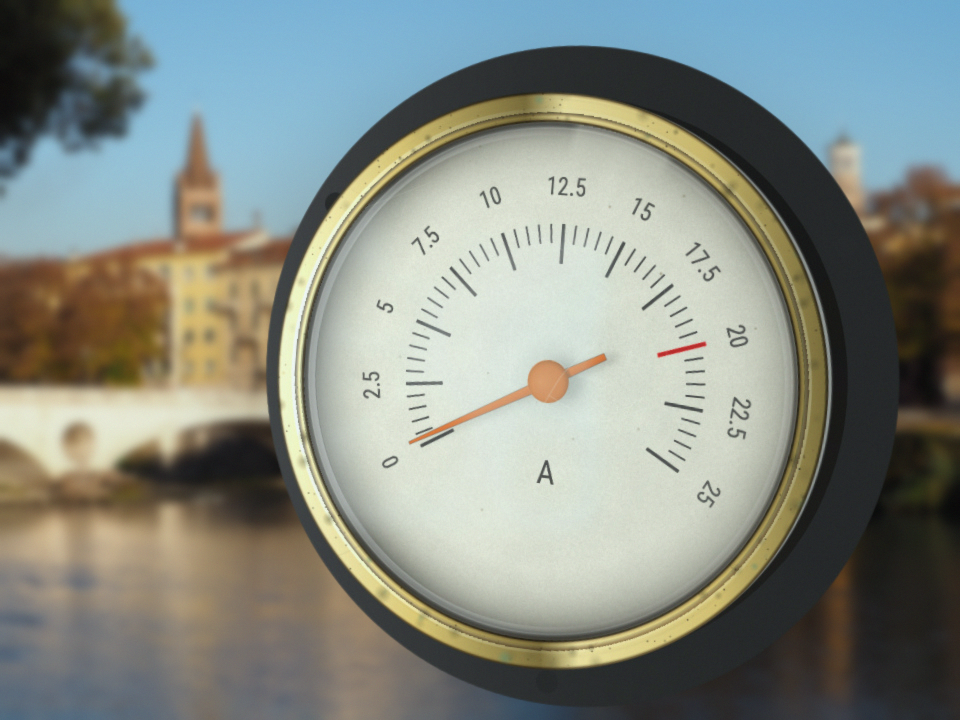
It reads 0.25 A
